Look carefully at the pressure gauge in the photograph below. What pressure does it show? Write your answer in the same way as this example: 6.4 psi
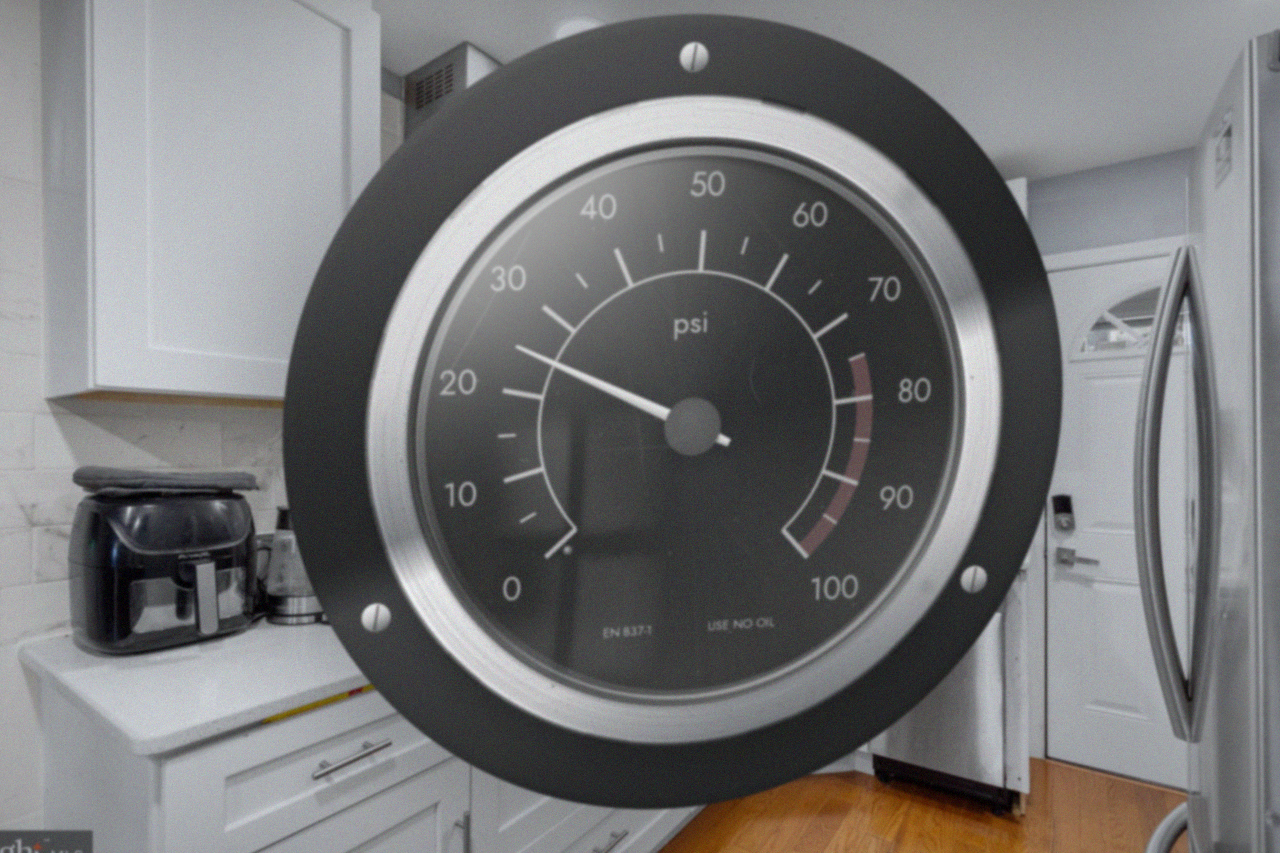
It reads 25 psi
